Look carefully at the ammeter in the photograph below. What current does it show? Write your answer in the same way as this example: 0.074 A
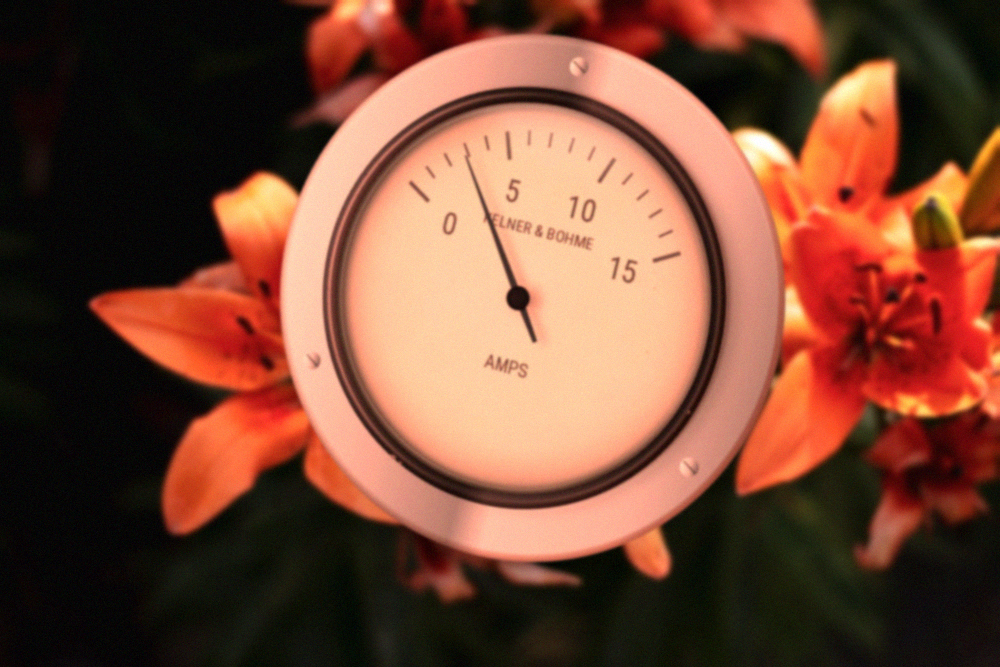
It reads 3 A
